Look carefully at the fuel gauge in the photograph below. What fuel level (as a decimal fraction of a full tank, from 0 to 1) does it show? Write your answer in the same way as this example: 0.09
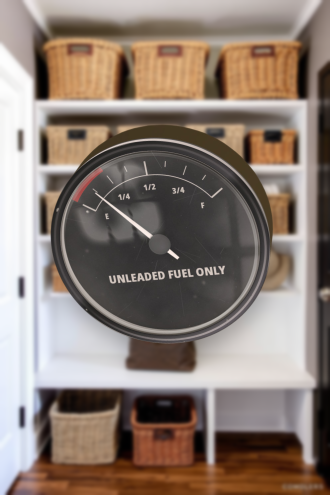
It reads 0.125
